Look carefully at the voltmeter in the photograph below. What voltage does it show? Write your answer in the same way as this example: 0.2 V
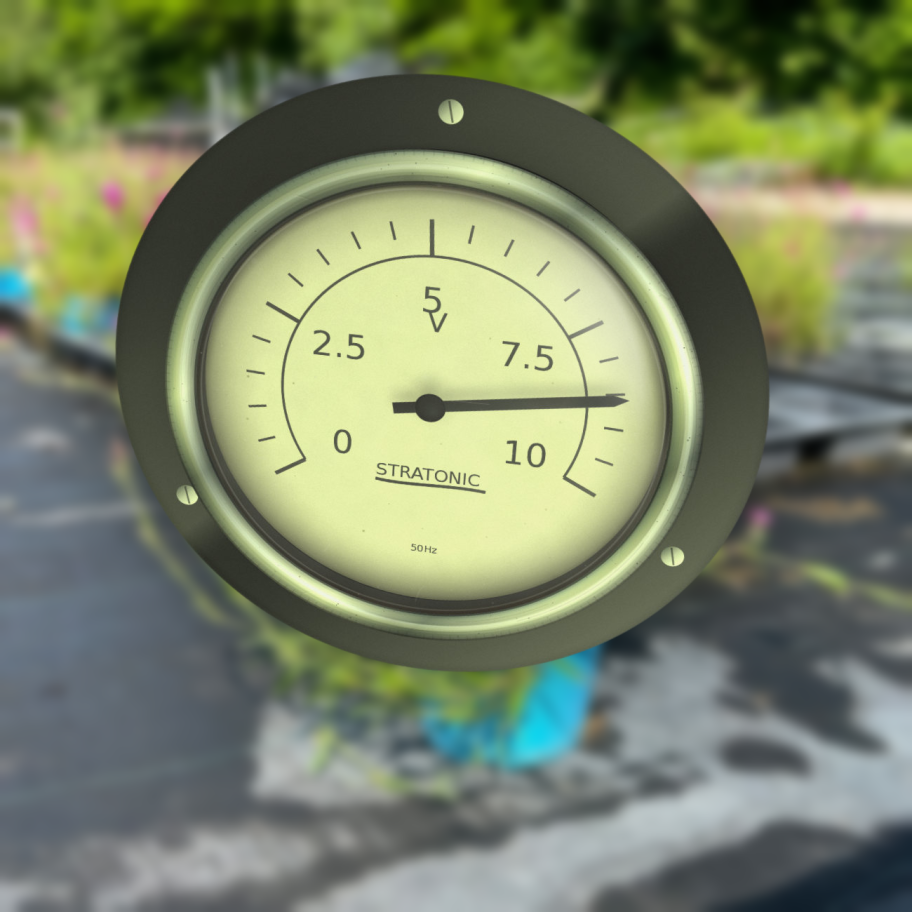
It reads 8.5 V
